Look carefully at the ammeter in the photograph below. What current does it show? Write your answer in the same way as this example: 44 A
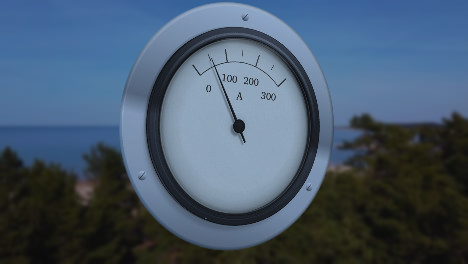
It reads 50 A
